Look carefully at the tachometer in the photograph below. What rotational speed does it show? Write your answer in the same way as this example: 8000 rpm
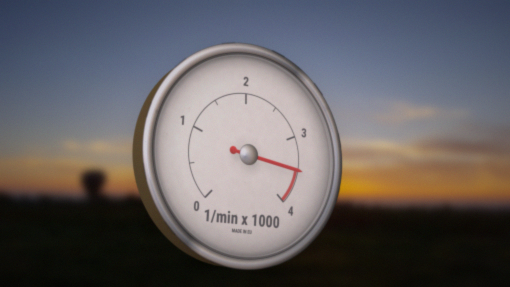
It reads 3500 rpm
